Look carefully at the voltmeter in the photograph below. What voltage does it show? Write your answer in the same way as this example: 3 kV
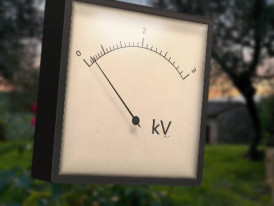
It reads 0.5 kV
